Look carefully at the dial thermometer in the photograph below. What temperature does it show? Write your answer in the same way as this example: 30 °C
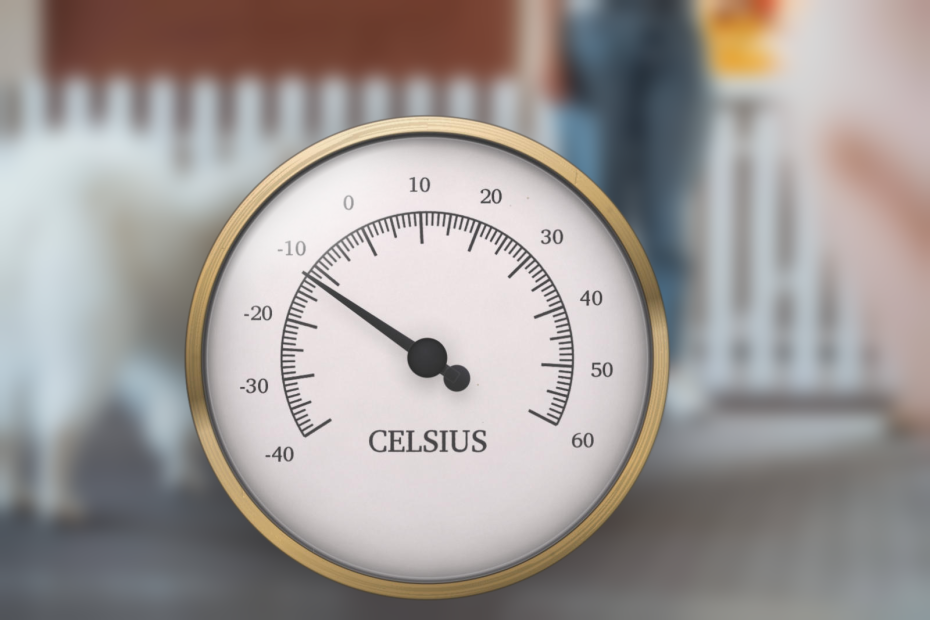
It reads -12 °C
